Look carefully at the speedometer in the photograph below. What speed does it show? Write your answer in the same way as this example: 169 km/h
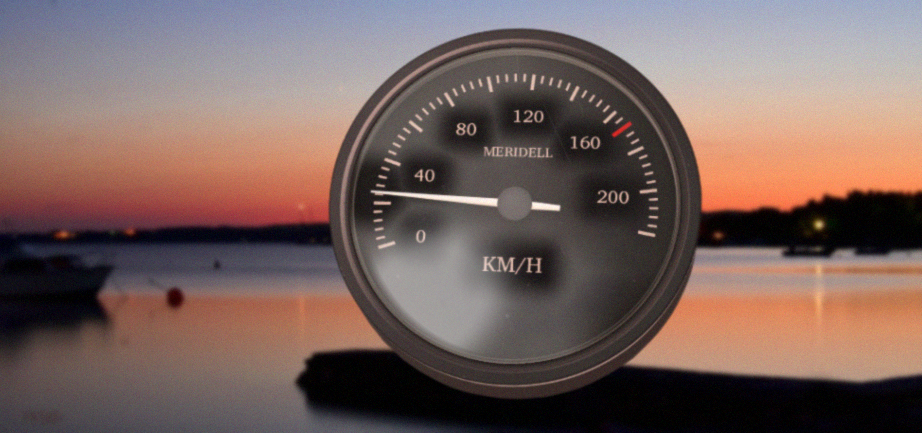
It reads 24 km/h
